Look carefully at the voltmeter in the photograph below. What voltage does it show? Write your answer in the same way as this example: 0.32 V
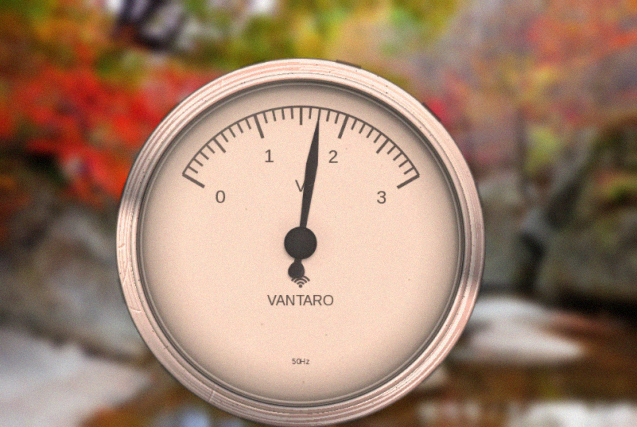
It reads 1.7 V
